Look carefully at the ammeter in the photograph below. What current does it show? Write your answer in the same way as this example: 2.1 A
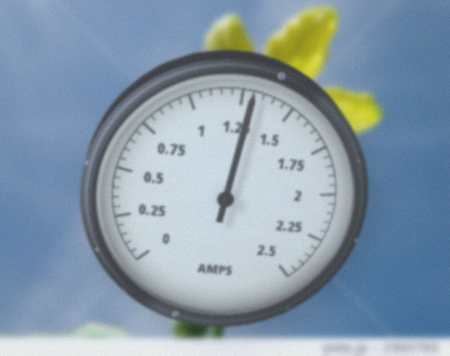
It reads 1.3 A
